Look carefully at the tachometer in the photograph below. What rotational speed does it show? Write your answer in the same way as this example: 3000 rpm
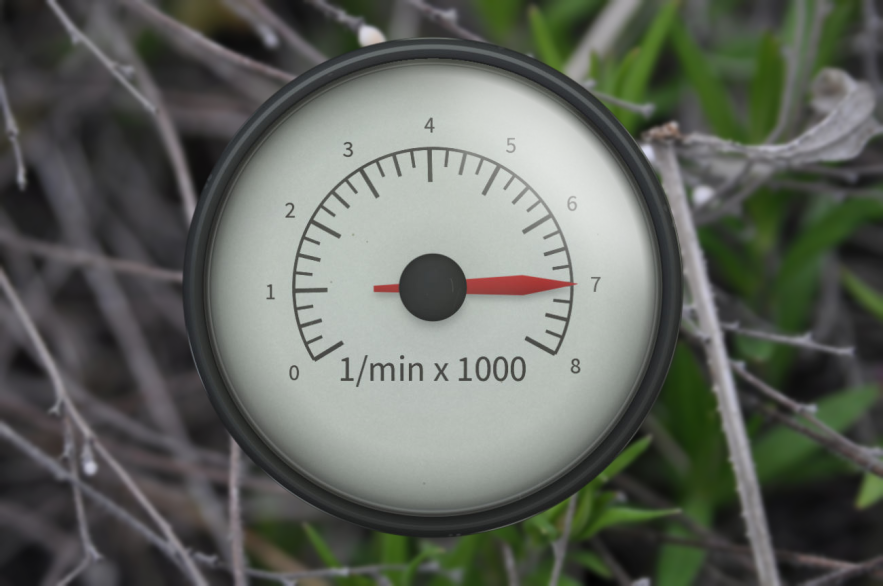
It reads 7000 rpm
